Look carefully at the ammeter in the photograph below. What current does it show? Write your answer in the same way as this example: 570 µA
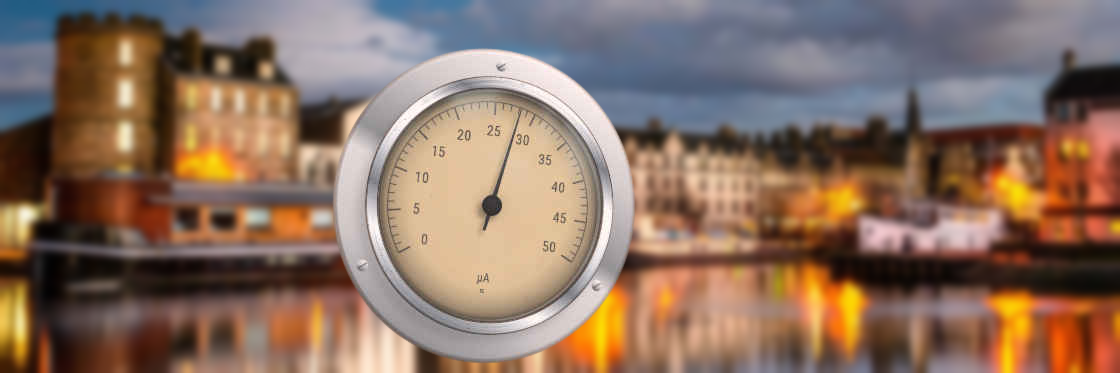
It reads 28 µA
